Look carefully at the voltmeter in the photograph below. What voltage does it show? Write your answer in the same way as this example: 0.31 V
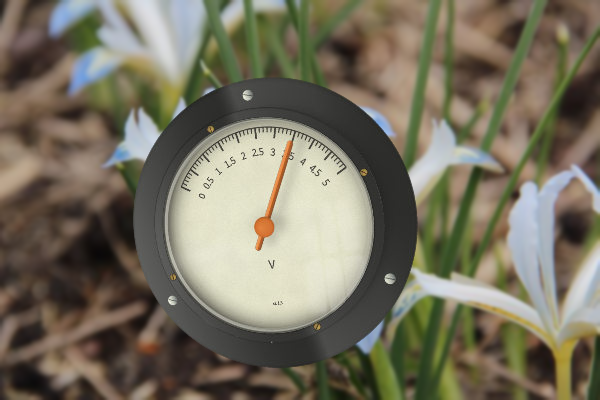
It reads 3.5 V
